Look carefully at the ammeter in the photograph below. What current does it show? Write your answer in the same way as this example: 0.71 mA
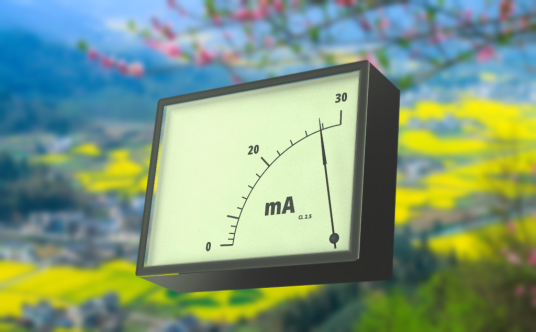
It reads 28 mA
